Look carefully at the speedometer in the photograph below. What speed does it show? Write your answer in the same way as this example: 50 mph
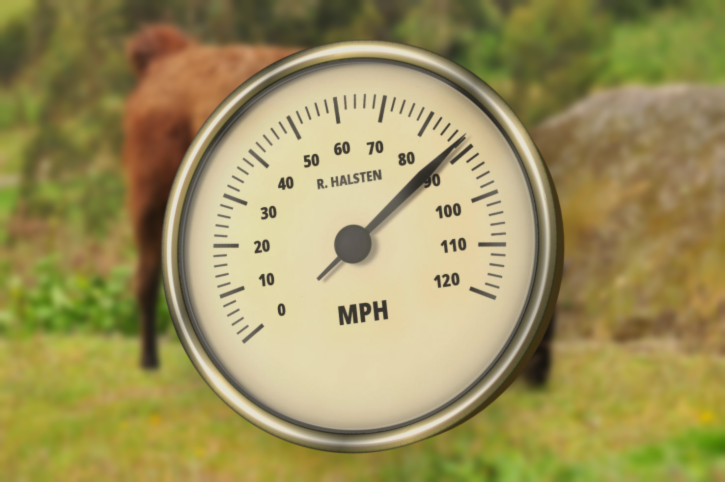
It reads 88 mph
